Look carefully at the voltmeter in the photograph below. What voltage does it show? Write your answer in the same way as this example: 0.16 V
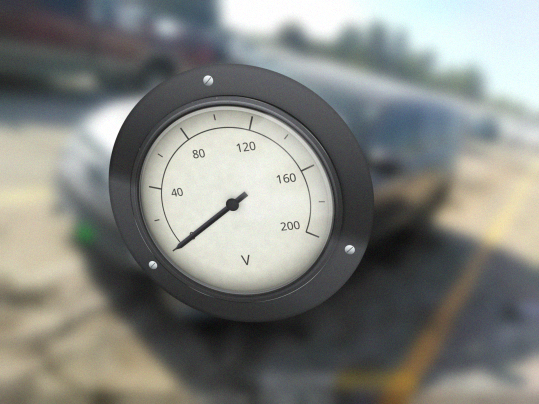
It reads 0 V
